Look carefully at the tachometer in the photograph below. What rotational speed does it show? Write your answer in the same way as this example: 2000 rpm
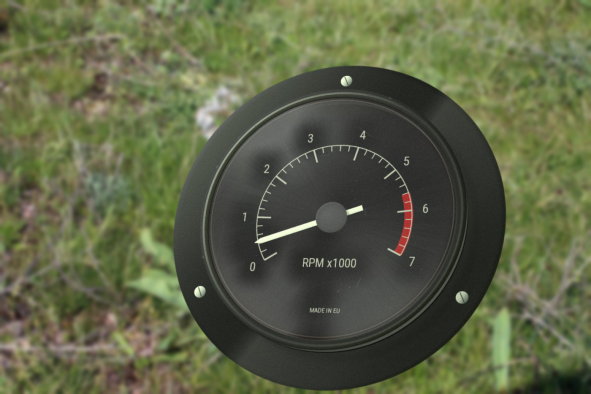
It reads 400 rpm
